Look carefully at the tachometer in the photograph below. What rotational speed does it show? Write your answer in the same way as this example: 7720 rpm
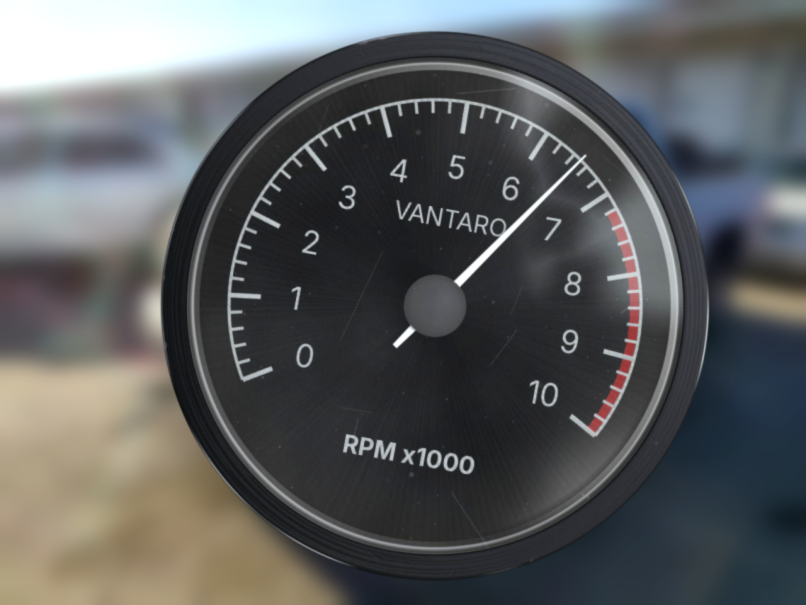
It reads 6500 rpm
